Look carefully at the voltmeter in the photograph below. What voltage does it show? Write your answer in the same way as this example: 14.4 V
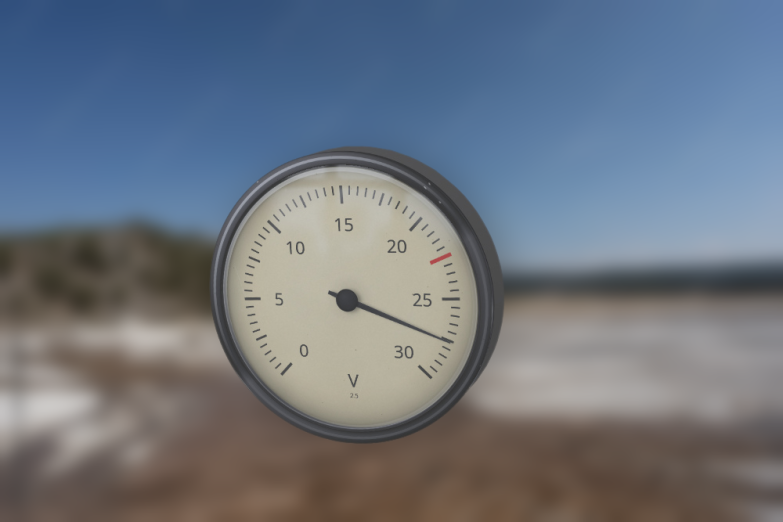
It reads 27.5 V
